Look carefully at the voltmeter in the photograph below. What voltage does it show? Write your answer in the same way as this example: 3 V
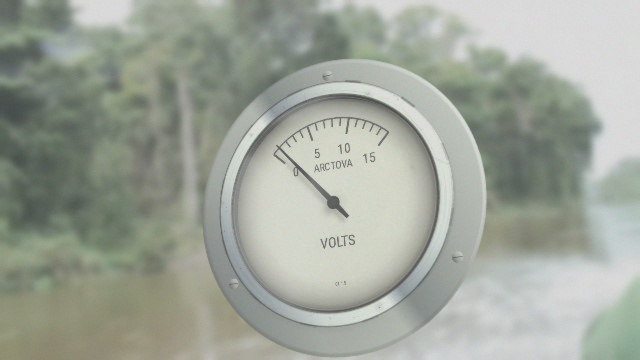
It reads 1 V
